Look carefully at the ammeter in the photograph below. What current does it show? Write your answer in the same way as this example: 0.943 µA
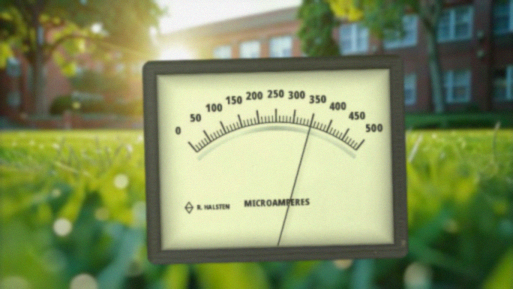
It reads 350 µA
